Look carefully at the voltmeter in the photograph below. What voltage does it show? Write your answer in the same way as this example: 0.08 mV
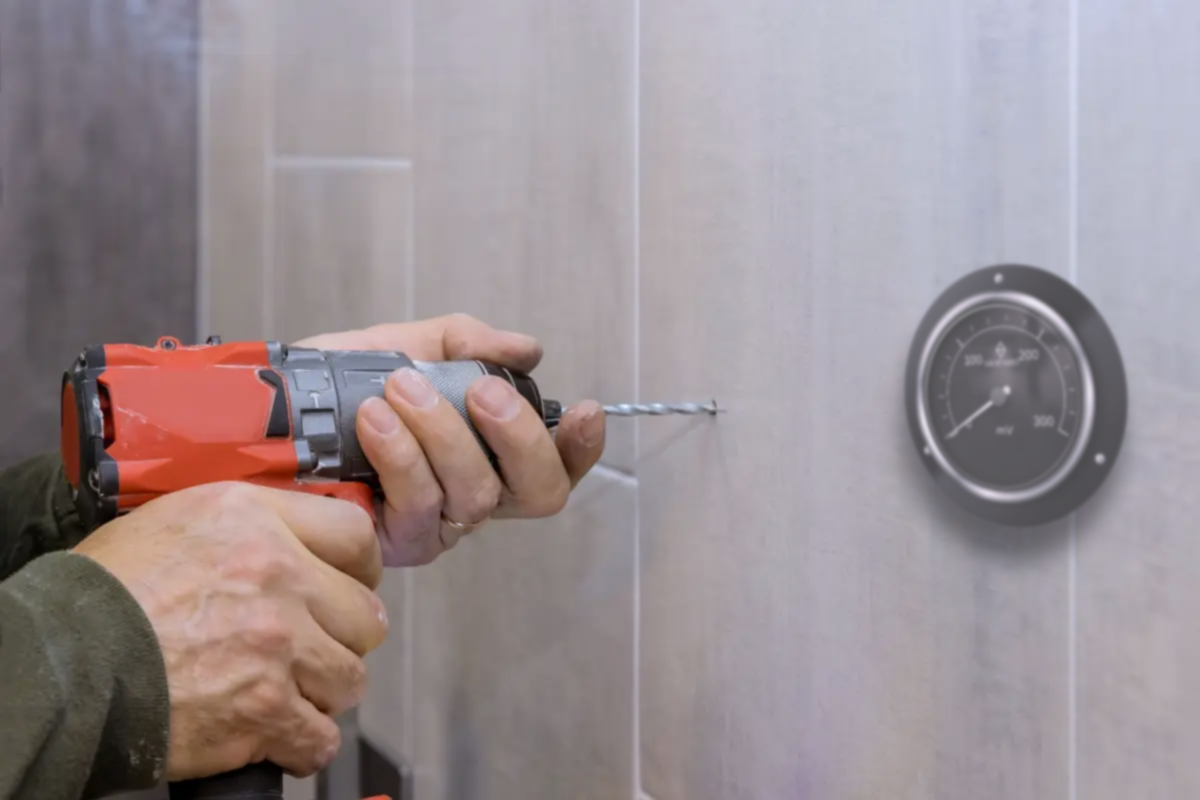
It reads 0 mV
